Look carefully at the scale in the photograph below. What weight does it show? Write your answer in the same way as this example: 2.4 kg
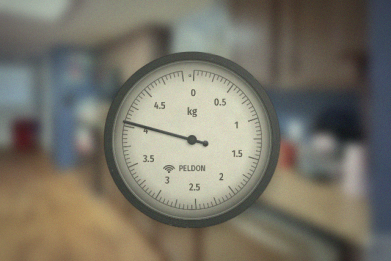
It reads 4.05 kg
